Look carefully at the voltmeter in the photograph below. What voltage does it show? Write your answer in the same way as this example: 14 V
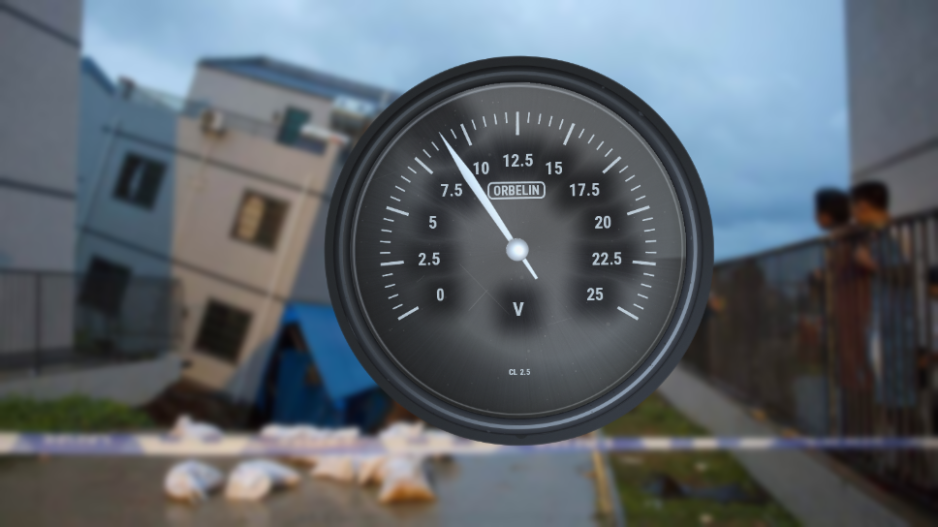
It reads 9 V
